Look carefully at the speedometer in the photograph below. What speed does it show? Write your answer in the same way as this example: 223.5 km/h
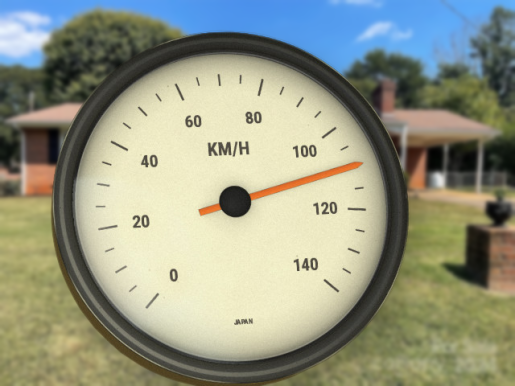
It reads 110 km/h
